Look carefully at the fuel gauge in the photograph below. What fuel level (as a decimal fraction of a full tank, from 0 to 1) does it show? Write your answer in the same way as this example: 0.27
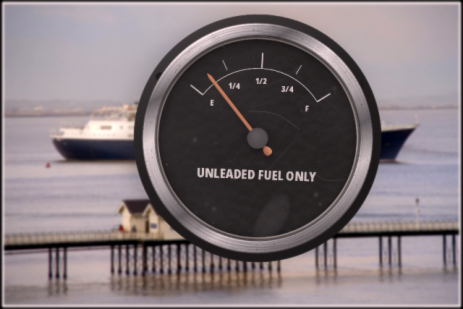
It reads 0.125
